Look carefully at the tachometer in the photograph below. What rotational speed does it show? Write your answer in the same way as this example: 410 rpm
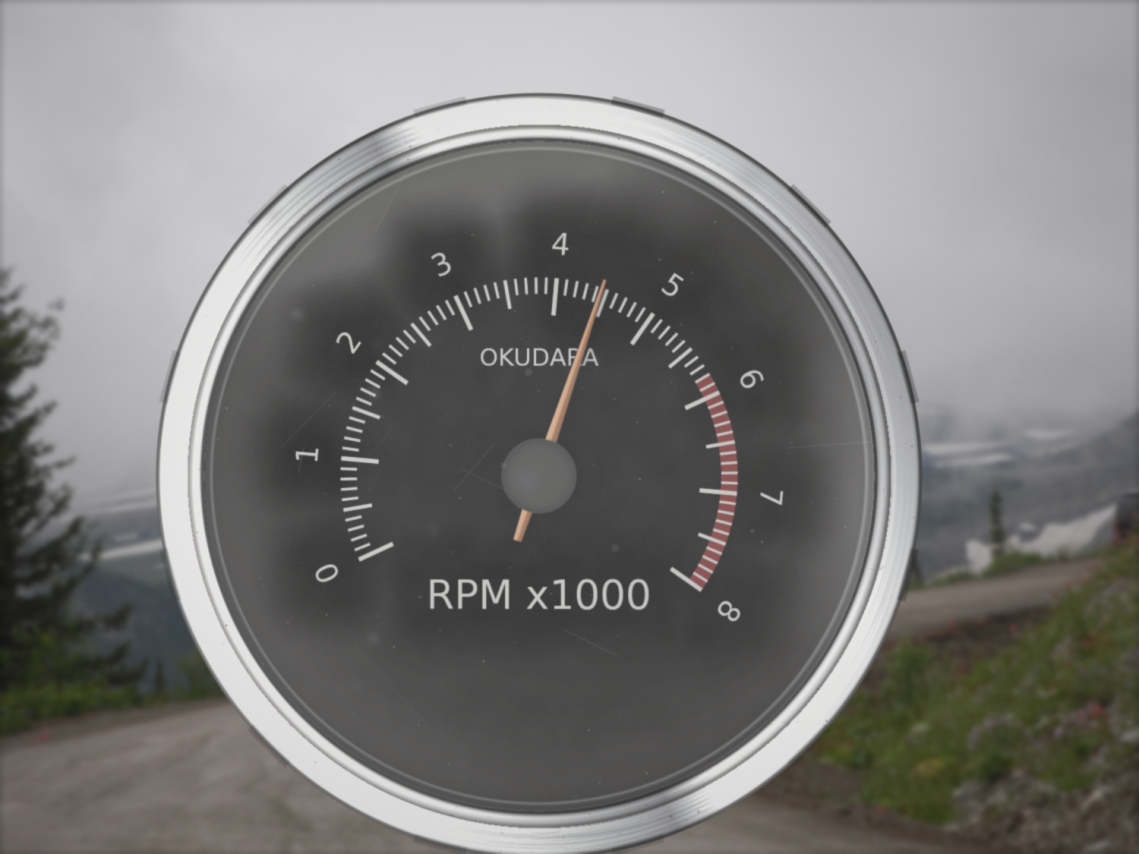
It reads 4450 rpm
